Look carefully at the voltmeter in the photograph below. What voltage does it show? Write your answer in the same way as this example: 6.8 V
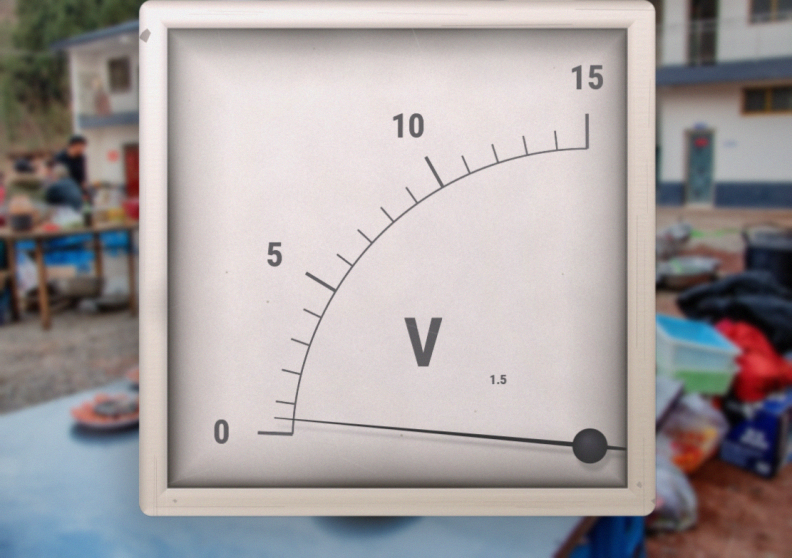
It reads 0.5 V
